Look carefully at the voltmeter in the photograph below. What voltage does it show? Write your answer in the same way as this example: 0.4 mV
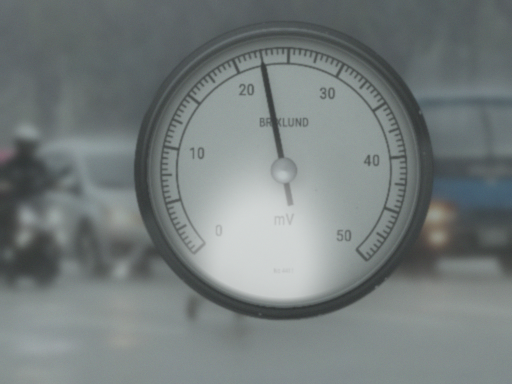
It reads 22.5 mV
